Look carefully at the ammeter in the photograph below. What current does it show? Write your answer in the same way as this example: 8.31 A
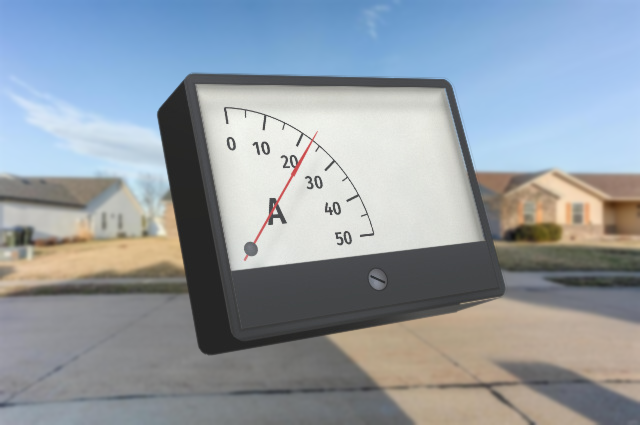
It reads 22.5 A
